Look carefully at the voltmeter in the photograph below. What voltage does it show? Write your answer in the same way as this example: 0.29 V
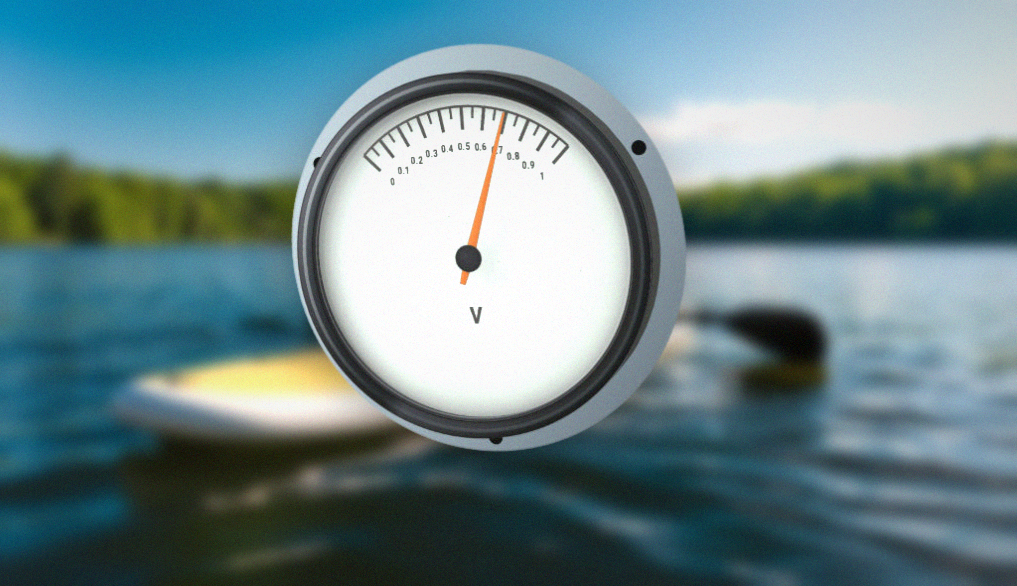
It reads 0.7 V
